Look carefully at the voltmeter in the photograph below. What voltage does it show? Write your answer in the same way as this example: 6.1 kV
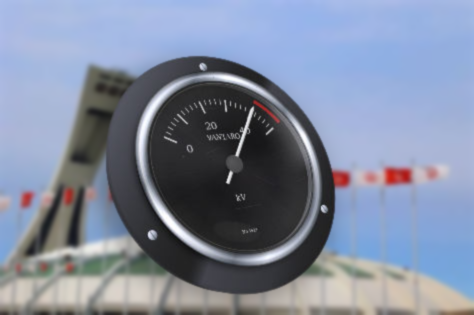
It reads 40 kV
